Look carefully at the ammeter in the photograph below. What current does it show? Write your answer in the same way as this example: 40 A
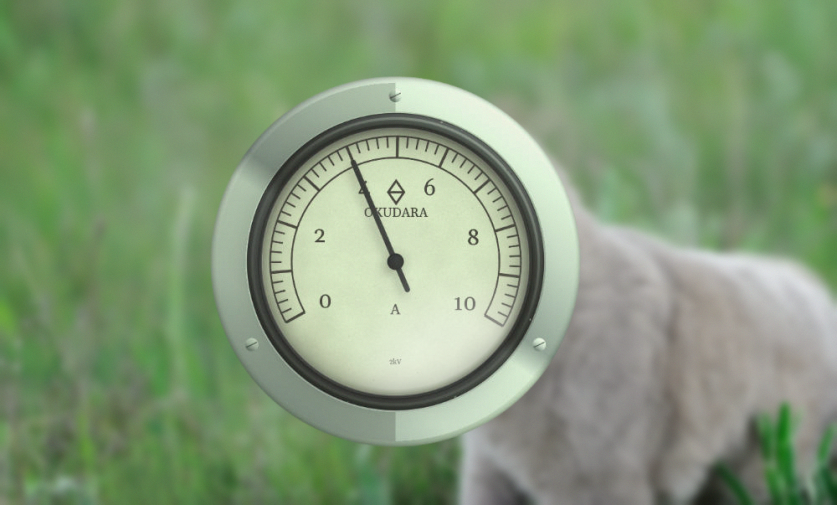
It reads 4 A
